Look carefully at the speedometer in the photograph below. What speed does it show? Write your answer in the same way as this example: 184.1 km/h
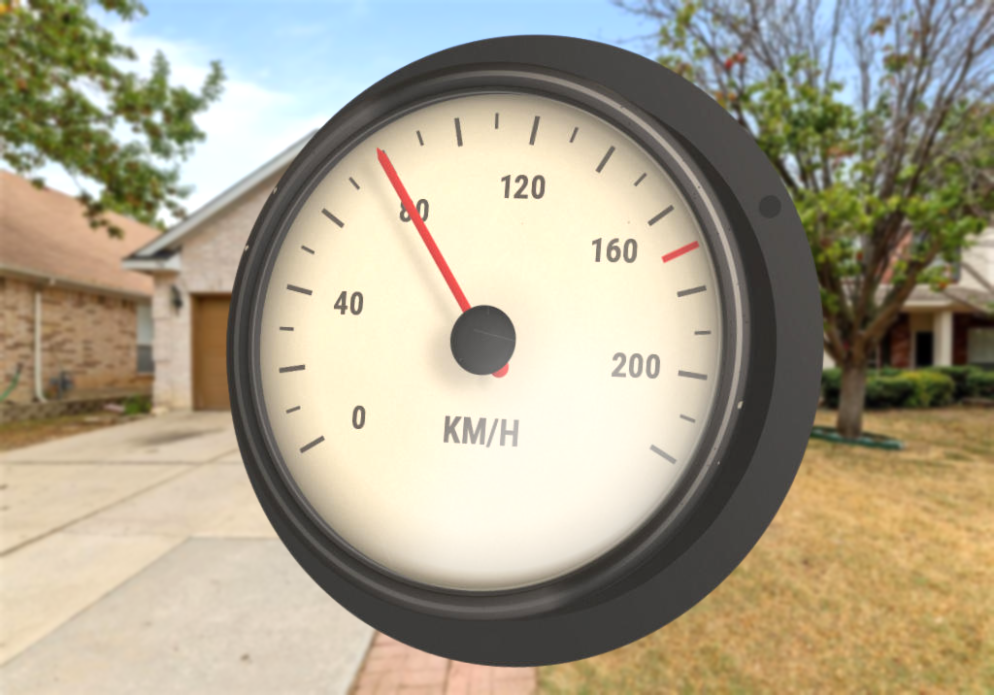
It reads 80 km/h
